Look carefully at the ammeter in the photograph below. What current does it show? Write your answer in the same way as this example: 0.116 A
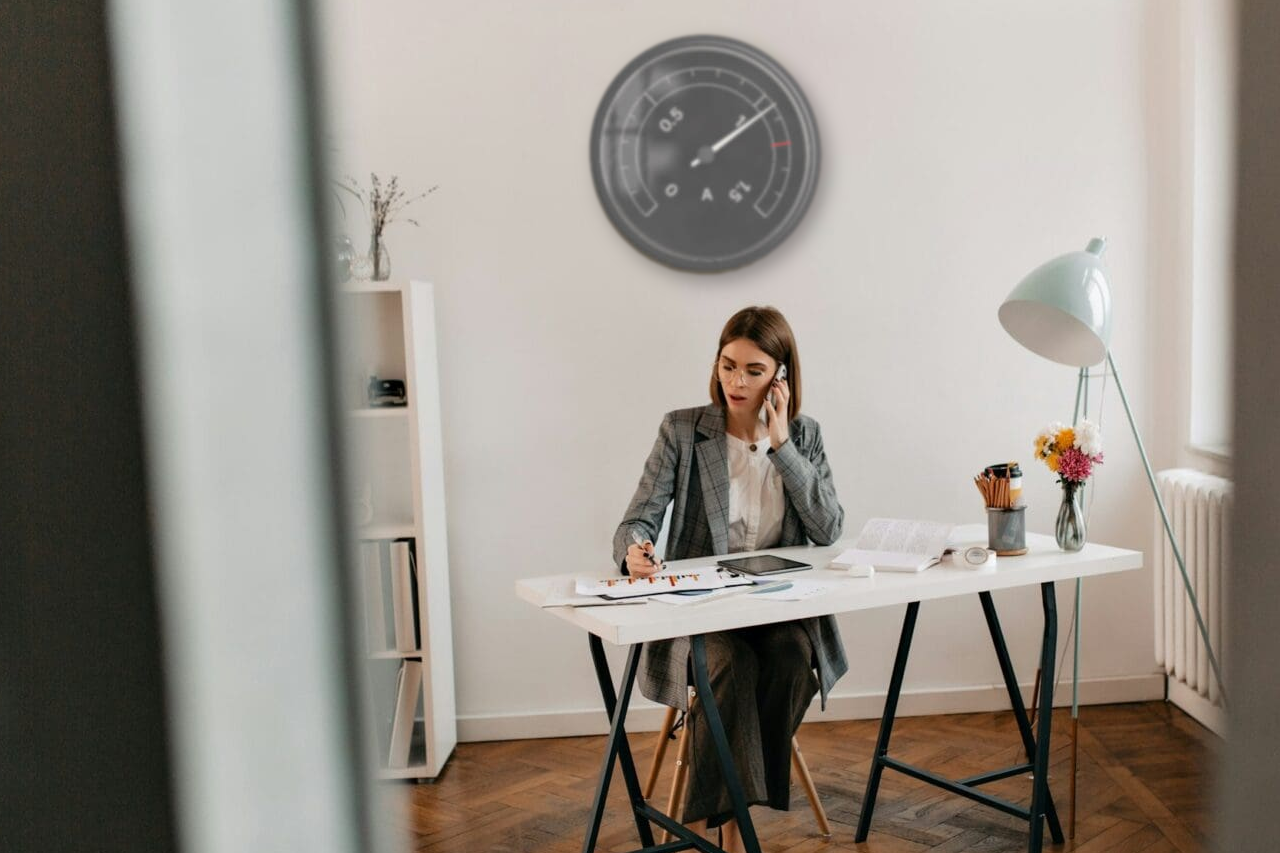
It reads 1.05 A
